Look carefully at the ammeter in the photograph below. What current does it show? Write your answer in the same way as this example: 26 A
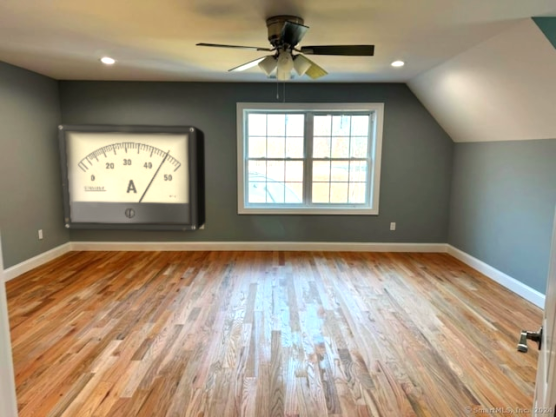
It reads 45 A
